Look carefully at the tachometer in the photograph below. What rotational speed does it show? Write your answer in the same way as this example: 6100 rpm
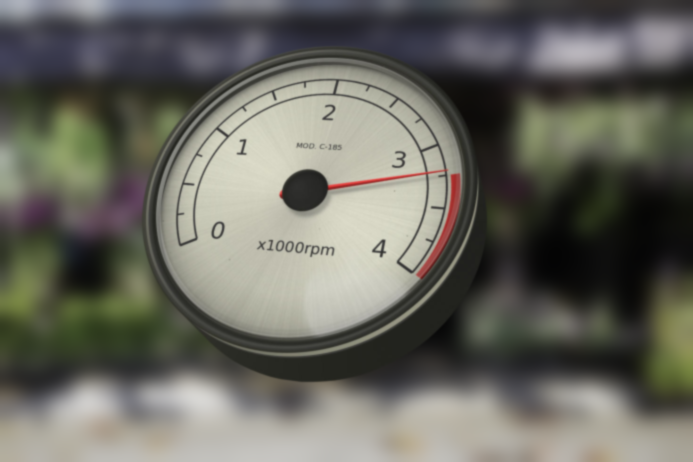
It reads 3250 rpm
